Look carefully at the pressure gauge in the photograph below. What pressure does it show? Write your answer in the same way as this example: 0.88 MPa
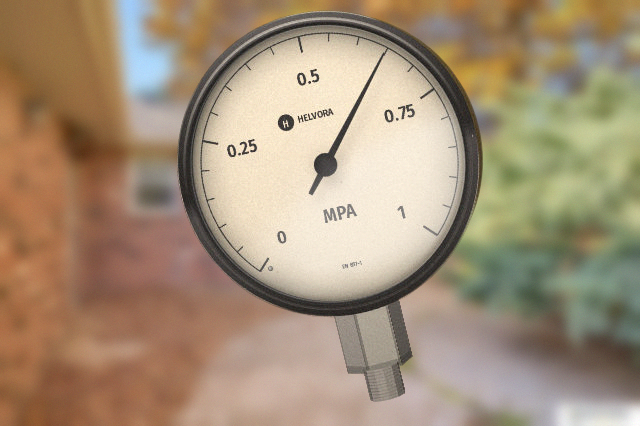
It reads 0.65 MPa
